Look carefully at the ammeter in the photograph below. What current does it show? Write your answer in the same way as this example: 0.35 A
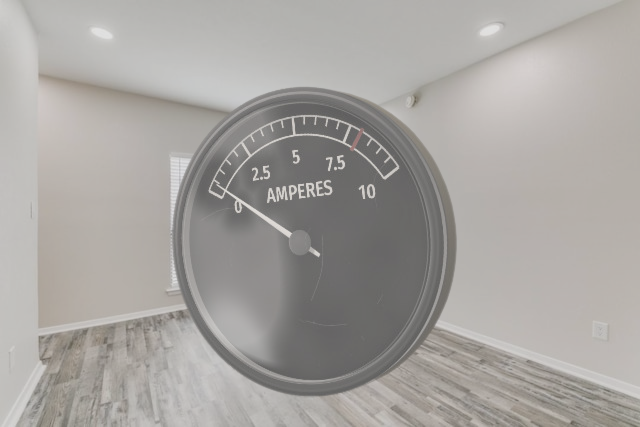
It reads 0.5 A
